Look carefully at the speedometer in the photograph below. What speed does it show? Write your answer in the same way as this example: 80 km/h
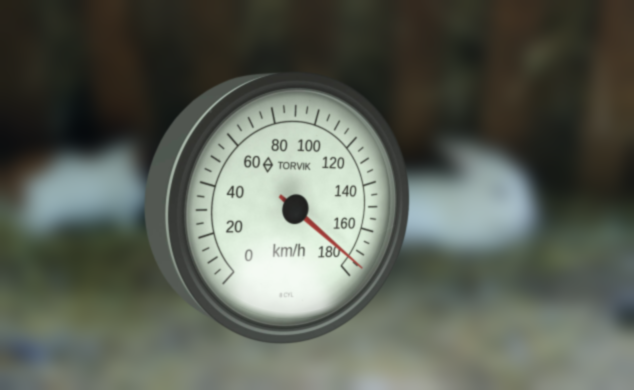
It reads 175 km/h
